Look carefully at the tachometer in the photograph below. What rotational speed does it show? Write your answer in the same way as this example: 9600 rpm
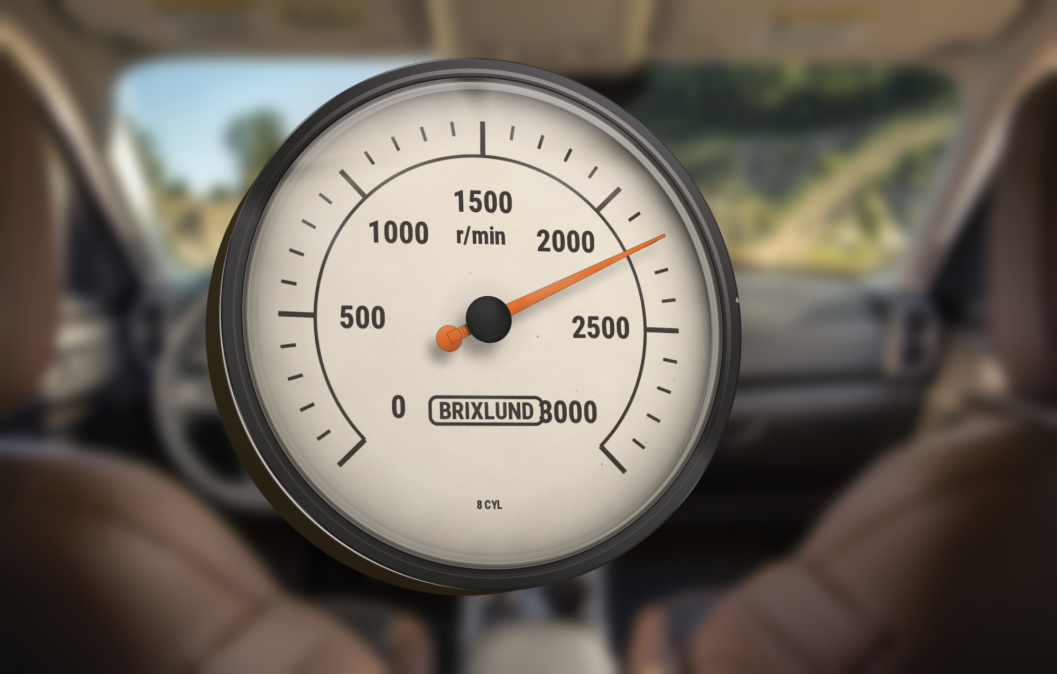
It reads 2200 rpm
